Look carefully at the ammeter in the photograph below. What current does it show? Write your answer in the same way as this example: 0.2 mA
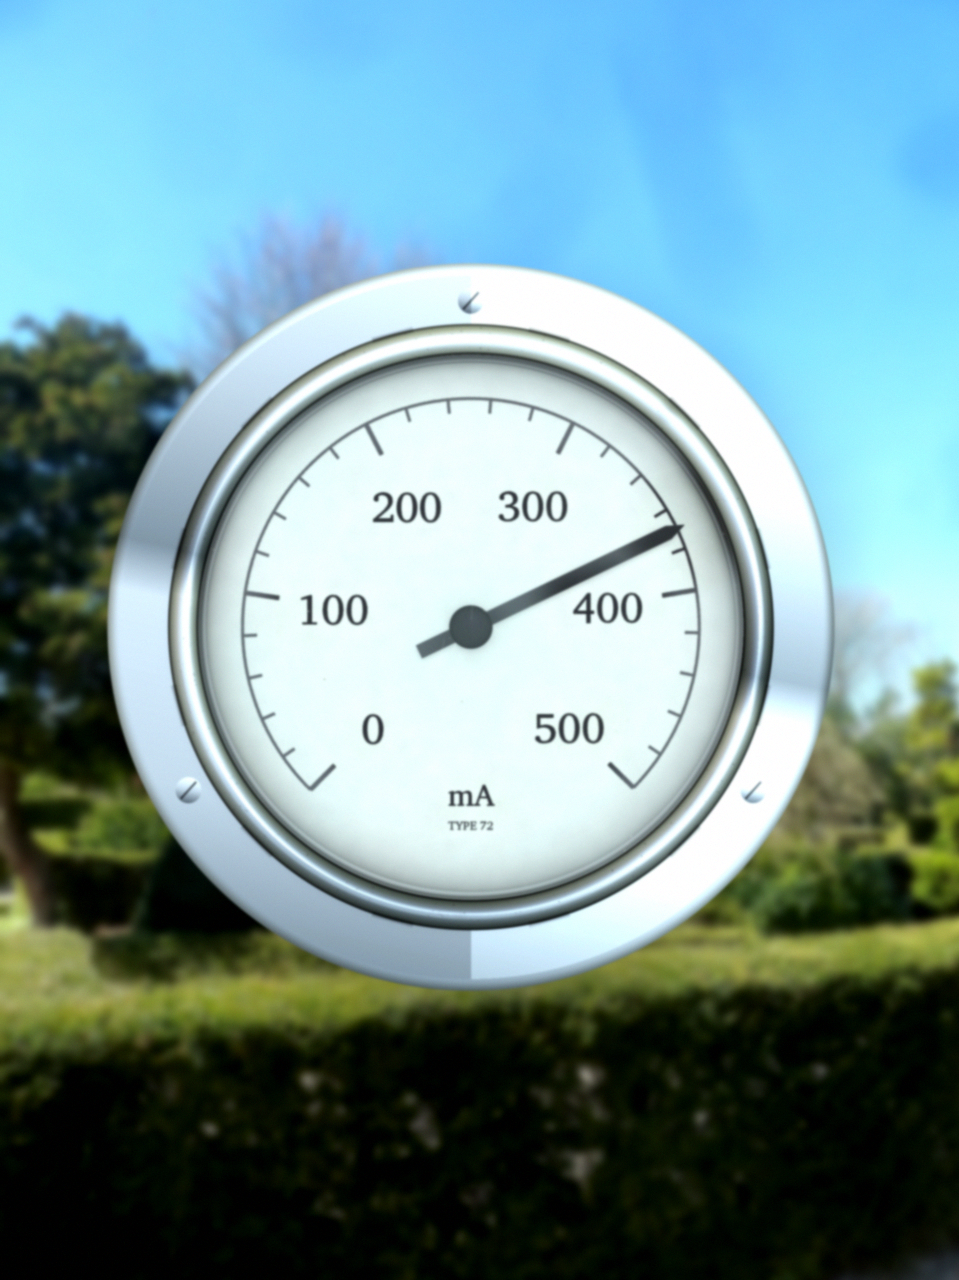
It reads 370 mA
